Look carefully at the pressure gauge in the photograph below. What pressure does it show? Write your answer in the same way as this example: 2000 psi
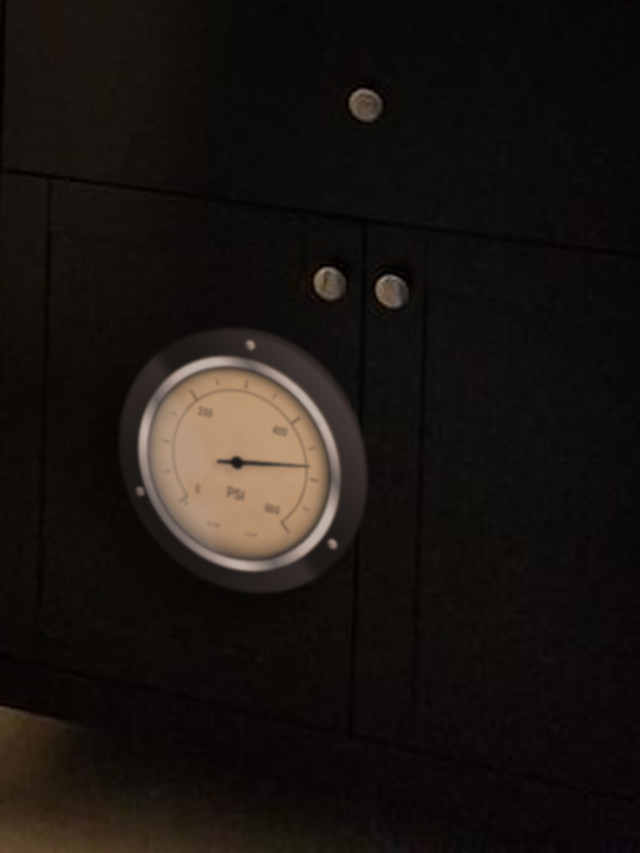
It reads 475 psi
